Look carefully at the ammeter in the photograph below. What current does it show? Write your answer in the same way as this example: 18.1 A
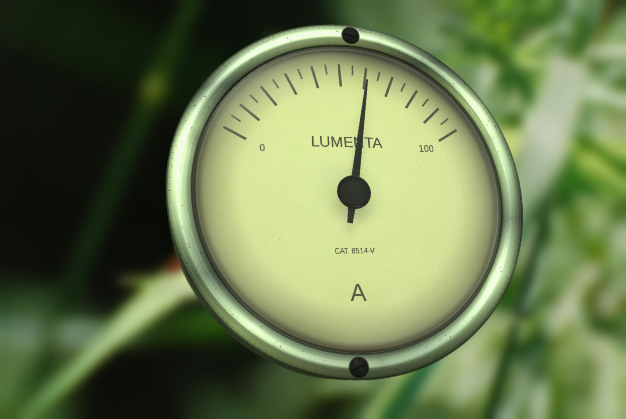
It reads 60 A
